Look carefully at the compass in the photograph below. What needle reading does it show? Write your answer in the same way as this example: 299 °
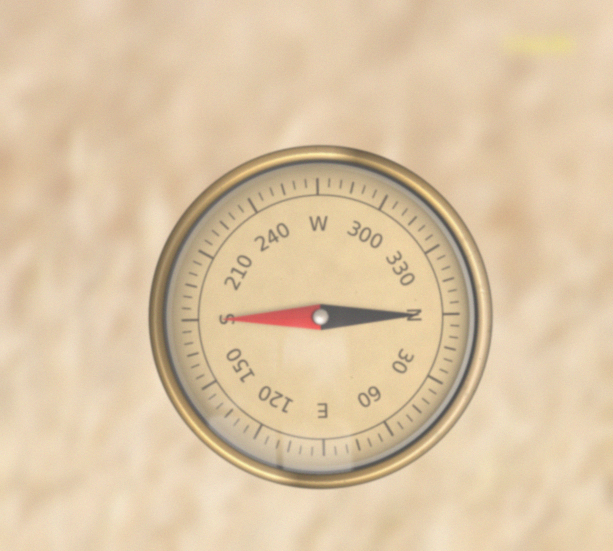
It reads 180 °
